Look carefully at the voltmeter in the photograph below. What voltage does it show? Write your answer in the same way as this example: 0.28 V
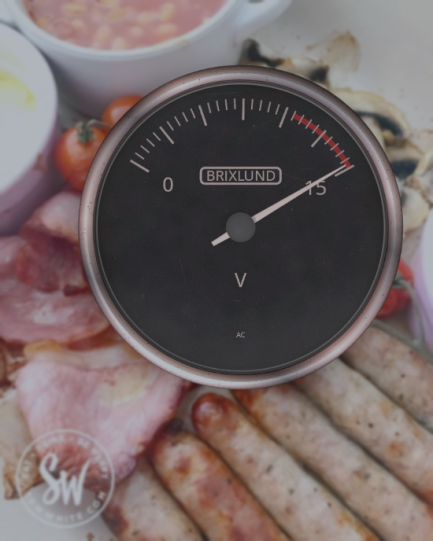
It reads 14.75 V
